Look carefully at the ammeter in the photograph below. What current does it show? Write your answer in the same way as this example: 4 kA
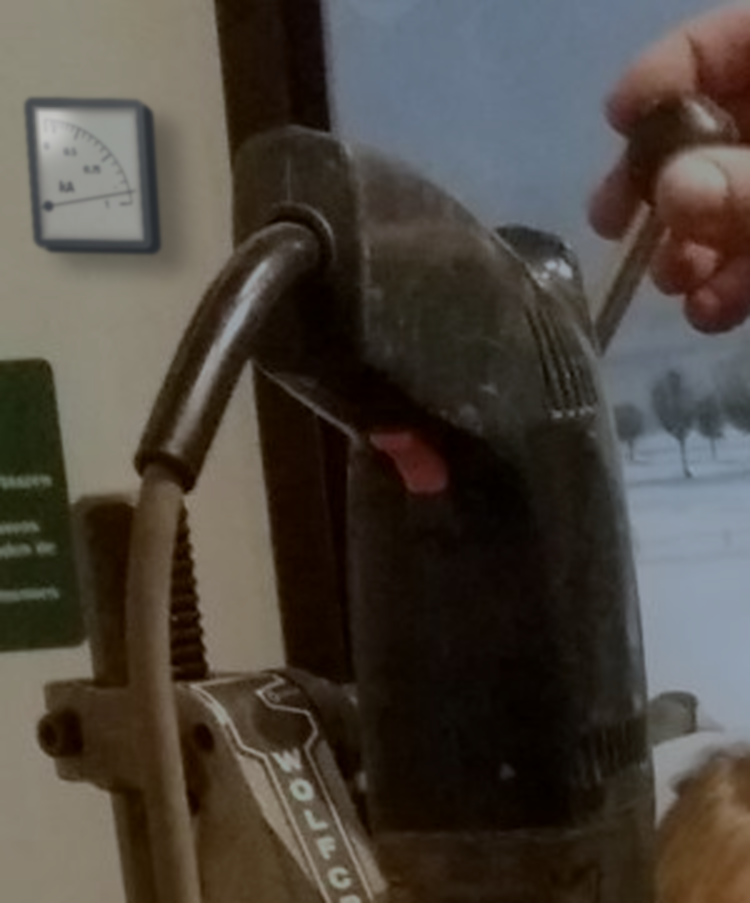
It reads 0.95 kA
